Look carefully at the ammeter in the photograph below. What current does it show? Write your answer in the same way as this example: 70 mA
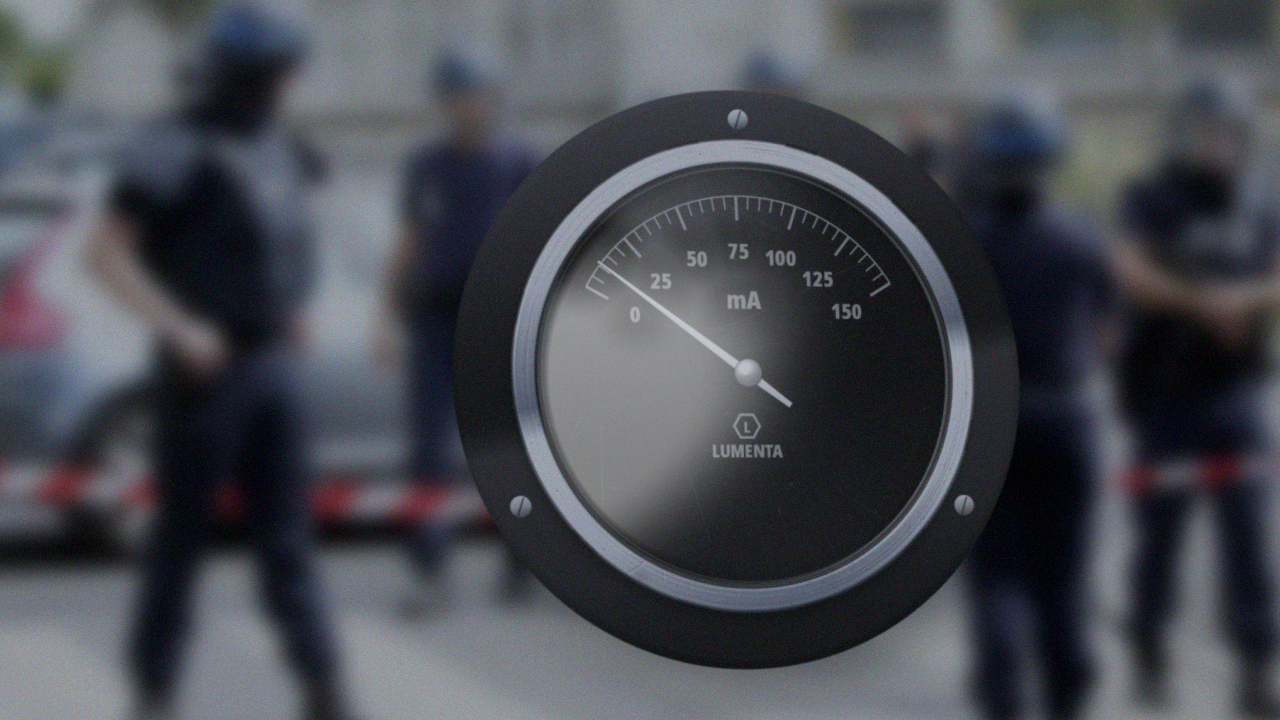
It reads 10 mA
